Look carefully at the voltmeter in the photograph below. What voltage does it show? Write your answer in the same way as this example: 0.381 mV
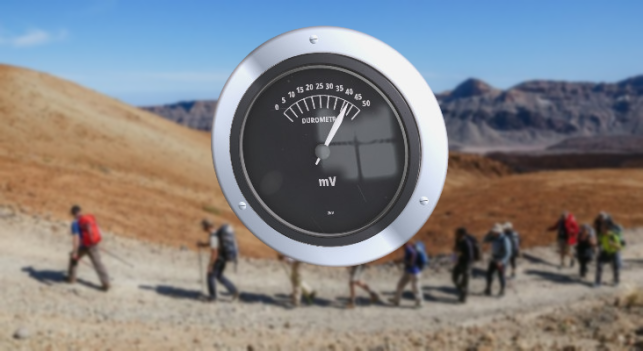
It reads 42.5 mV
